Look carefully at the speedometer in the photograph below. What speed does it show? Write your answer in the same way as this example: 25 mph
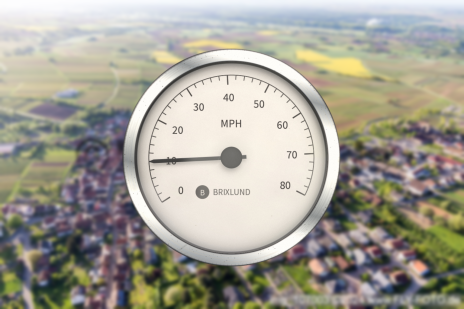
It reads 10 mph
